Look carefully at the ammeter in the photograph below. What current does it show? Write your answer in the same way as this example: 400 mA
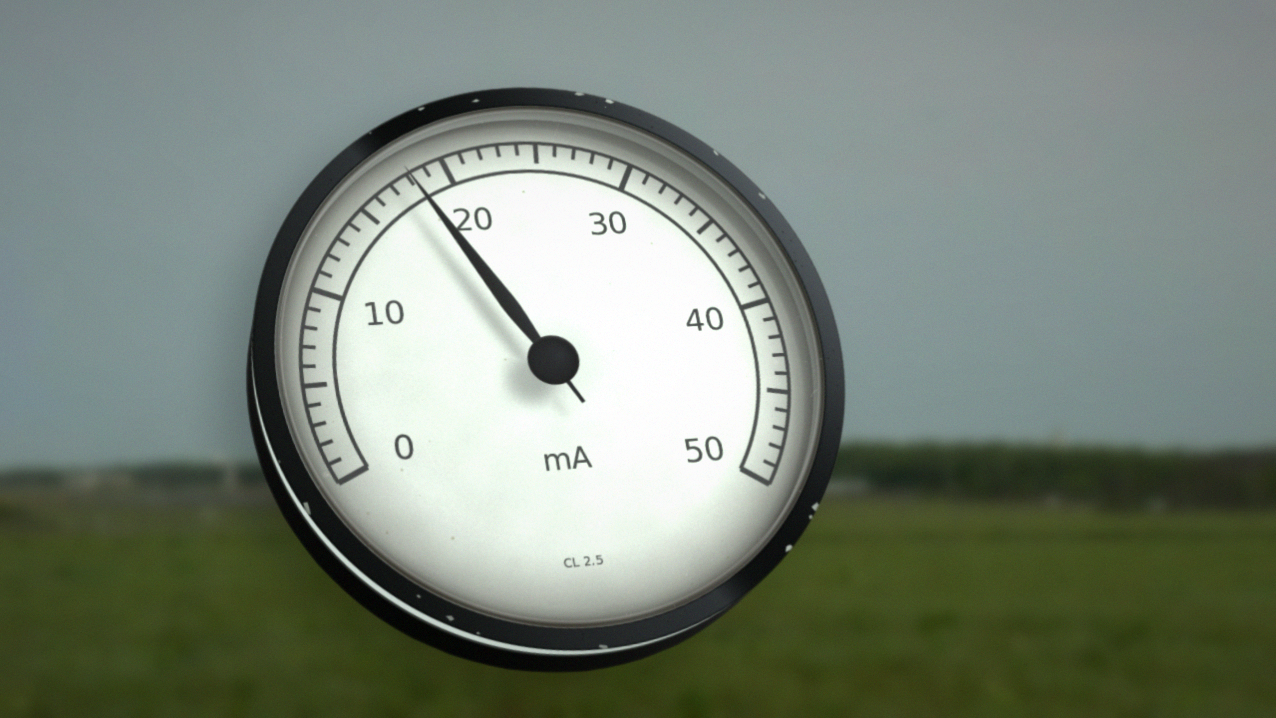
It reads 18 mA
